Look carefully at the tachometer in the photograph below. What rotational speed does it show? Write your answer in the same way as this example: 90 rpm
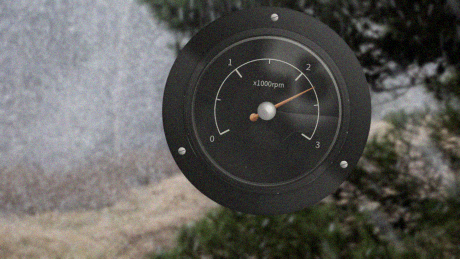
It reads 2250 rpm
